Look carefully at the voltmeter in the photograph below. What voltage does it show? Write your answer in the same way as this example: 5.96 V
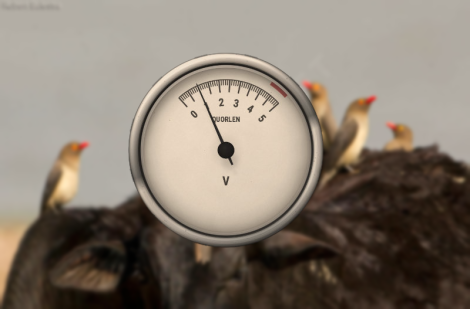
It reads 1 V
